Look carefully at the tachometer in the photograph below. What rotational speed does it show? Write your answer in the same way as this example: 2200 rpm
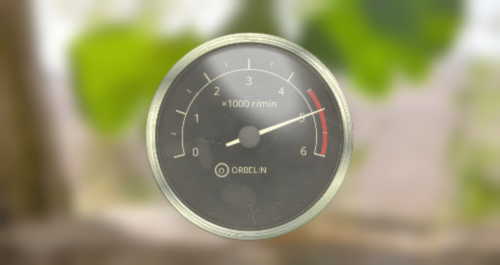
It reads 5000 rpm
